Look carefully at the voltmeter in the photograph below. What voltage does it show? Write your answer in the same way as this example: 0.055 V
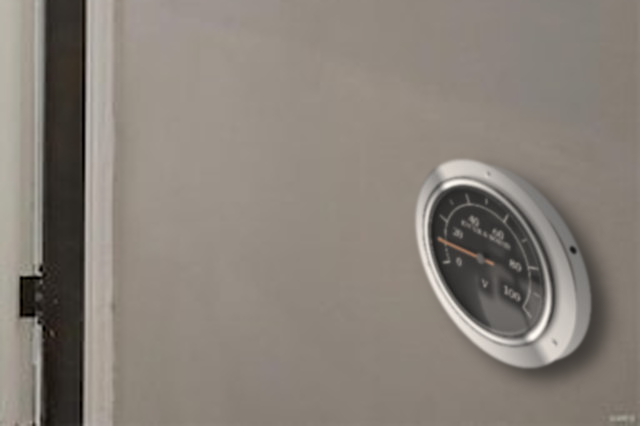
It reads 10 V
